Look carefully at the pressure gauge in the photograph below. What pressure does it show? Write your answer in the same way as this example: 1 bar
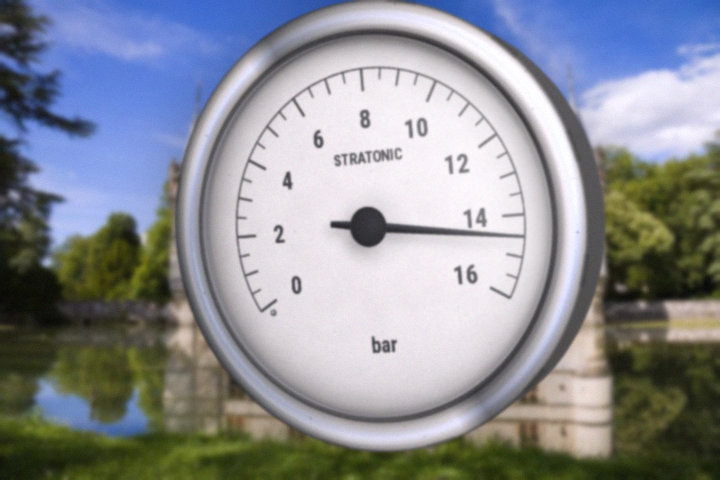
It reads 14.5 bar
